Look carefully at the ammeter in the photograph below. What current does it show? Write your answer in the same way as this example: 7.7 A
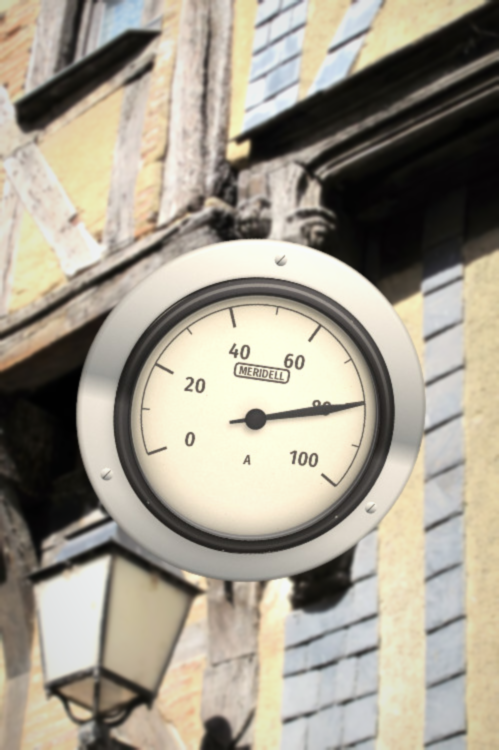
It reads 80 A
